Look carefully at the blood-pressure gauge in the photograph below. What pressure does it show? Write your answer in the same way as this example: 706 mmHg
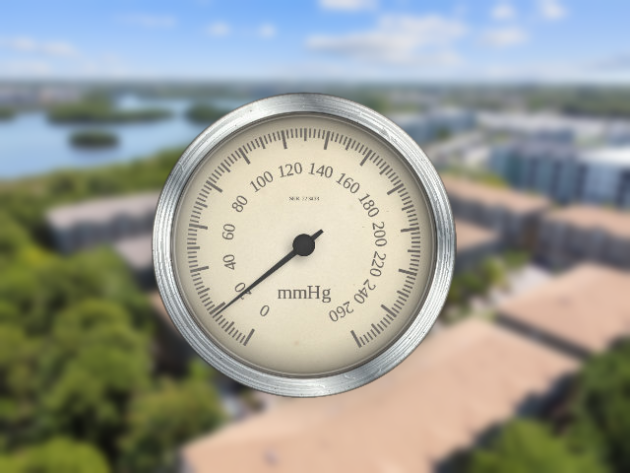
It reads 18 mmHg
